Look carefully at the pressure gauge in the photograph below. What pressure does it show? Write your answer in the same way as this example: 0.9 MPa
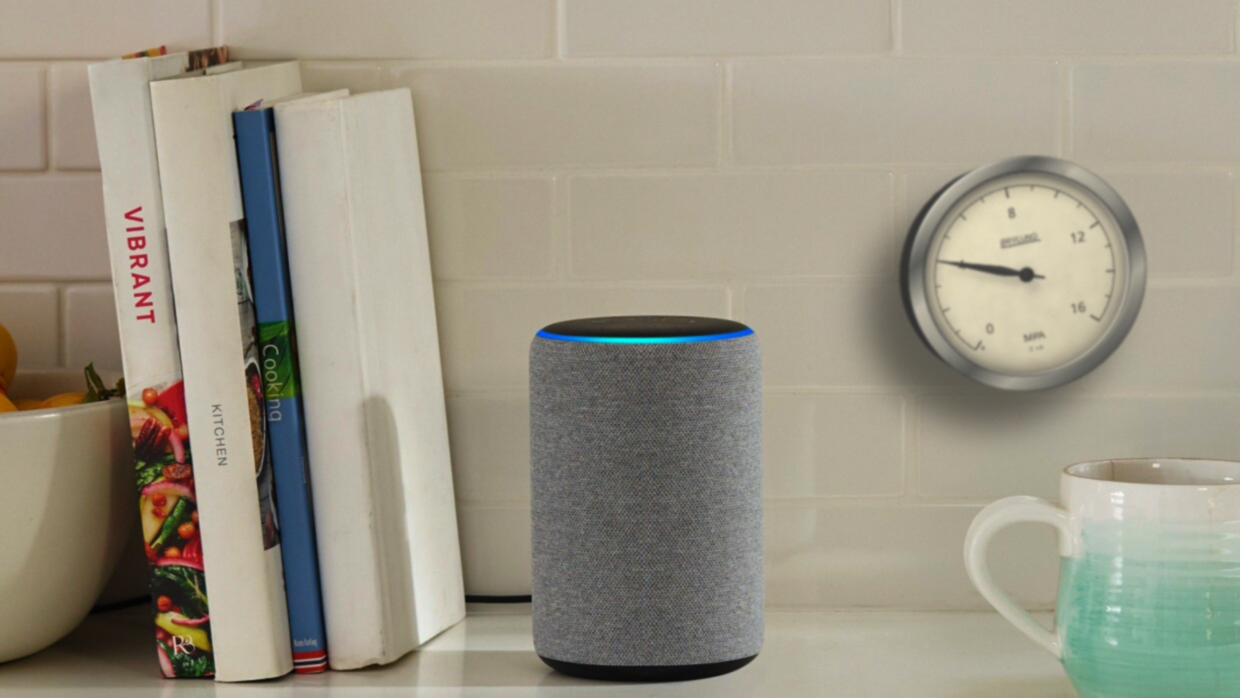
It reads 4 MPa
